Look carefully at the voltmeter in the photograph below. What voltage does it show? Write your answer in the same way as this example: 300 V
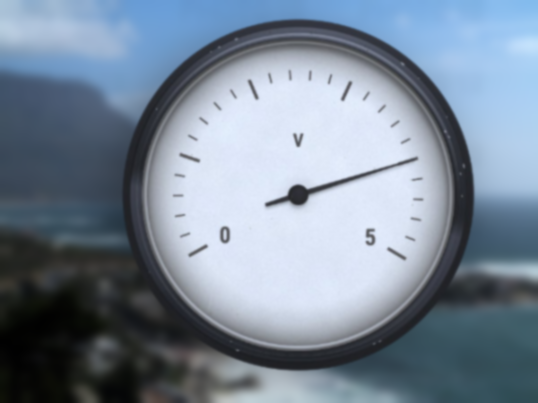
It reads 4 V
